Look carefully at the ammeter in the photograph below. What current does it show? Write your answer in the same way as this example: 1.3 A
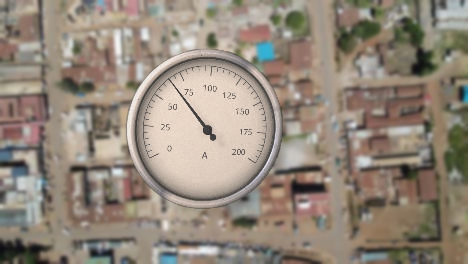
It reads 65 A
